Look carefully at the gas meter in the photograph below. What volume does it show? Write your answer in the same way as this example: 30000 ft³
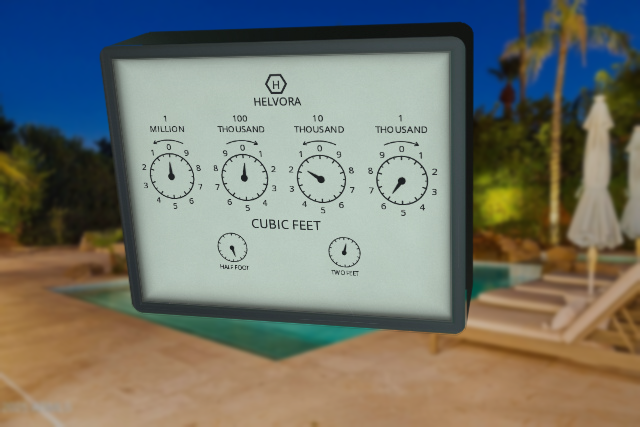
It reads 1600 ft³
